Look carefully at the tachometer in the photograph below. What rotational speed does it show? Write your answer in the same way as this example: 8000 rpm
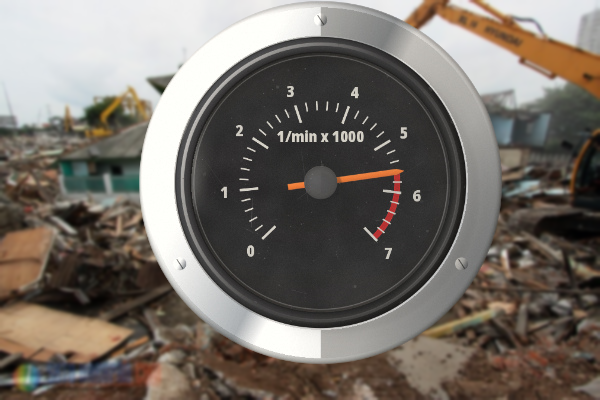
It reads 5600 rpm
